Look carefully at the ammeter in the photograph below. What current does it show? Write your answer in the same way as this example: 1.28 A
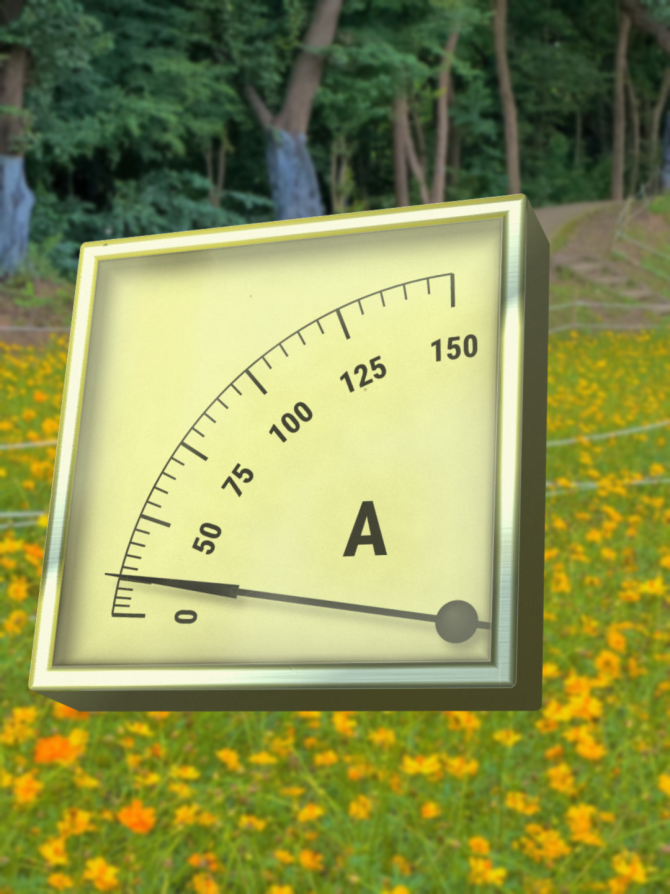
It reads 25 A
